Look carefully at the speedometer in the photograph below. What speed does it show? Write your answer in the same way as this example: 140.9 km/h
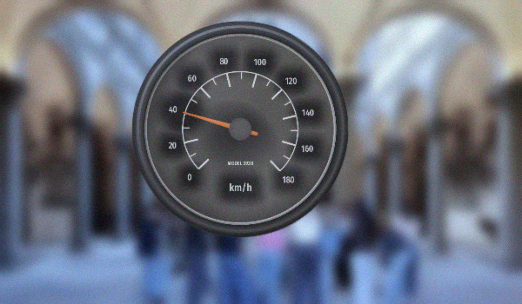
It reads 40 km/h
